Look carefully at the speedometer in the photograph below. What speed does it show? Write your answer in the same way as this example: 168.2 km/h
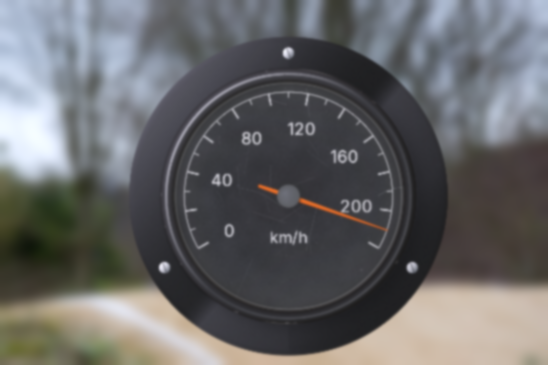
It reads 210 km/h
